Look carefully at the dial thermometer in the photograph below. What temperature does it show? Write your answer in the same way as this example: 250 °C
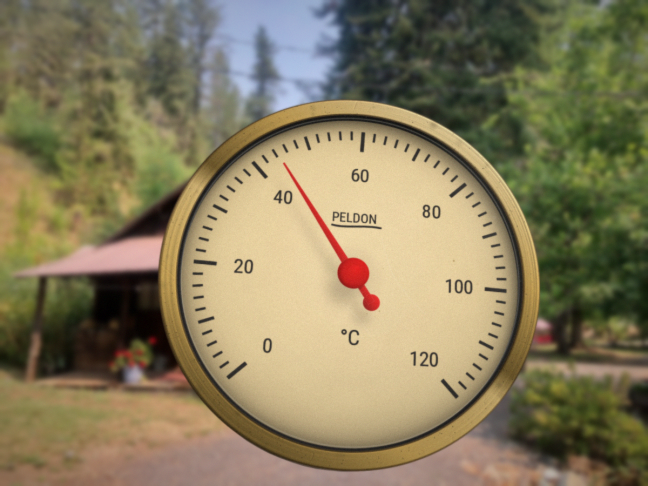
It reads 44 °C
